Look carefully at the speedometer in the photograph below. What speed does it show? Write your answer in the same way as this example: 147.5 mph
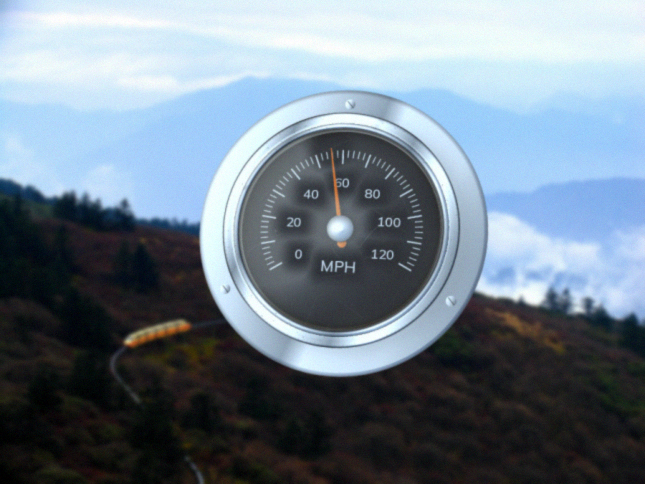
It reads 56 mph
